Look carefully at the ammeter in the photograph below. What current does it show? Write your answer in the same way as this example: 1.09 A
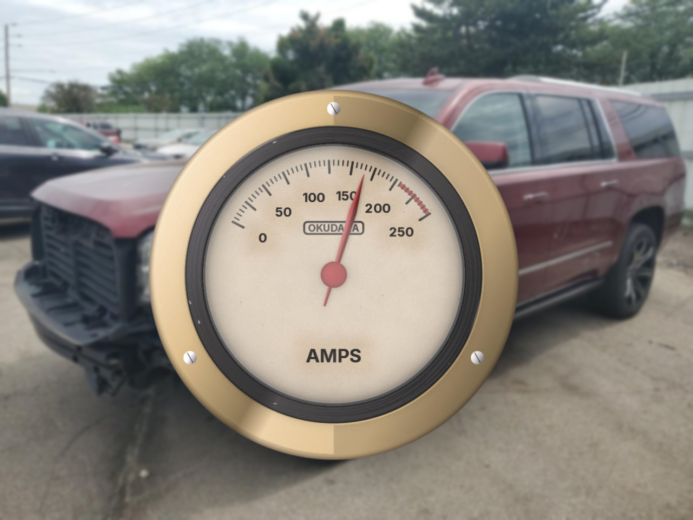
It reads 165 A
